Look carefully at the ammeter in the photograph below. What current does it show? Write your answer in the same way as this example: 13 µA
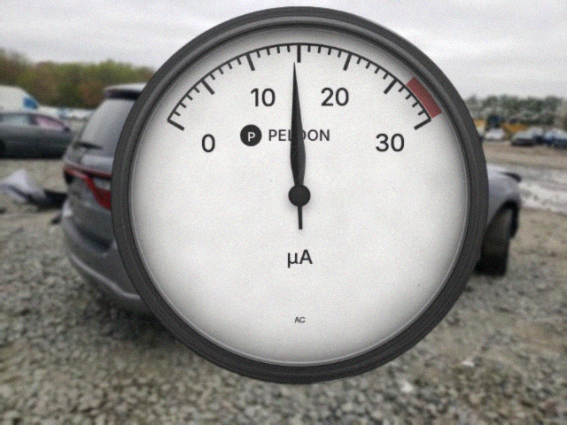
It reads 14.5 µA
